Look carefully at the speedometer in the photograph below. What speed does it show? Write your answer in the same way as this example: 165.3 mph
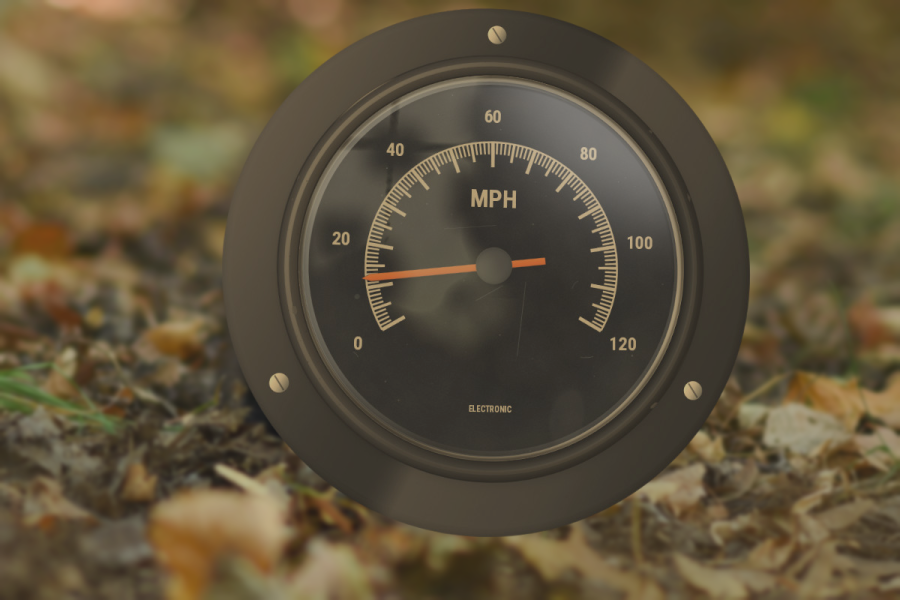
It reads 12 mph
